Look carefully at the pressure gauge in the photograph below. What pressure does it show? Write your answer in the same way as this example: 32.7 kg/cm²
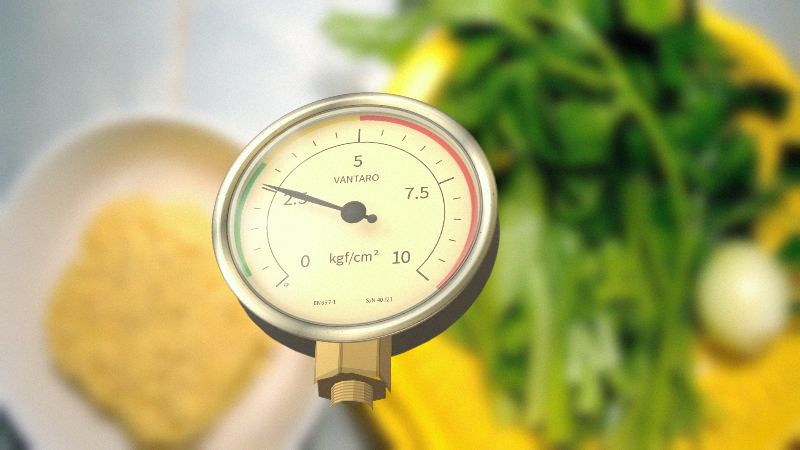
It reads 2.5 kg/cm²
